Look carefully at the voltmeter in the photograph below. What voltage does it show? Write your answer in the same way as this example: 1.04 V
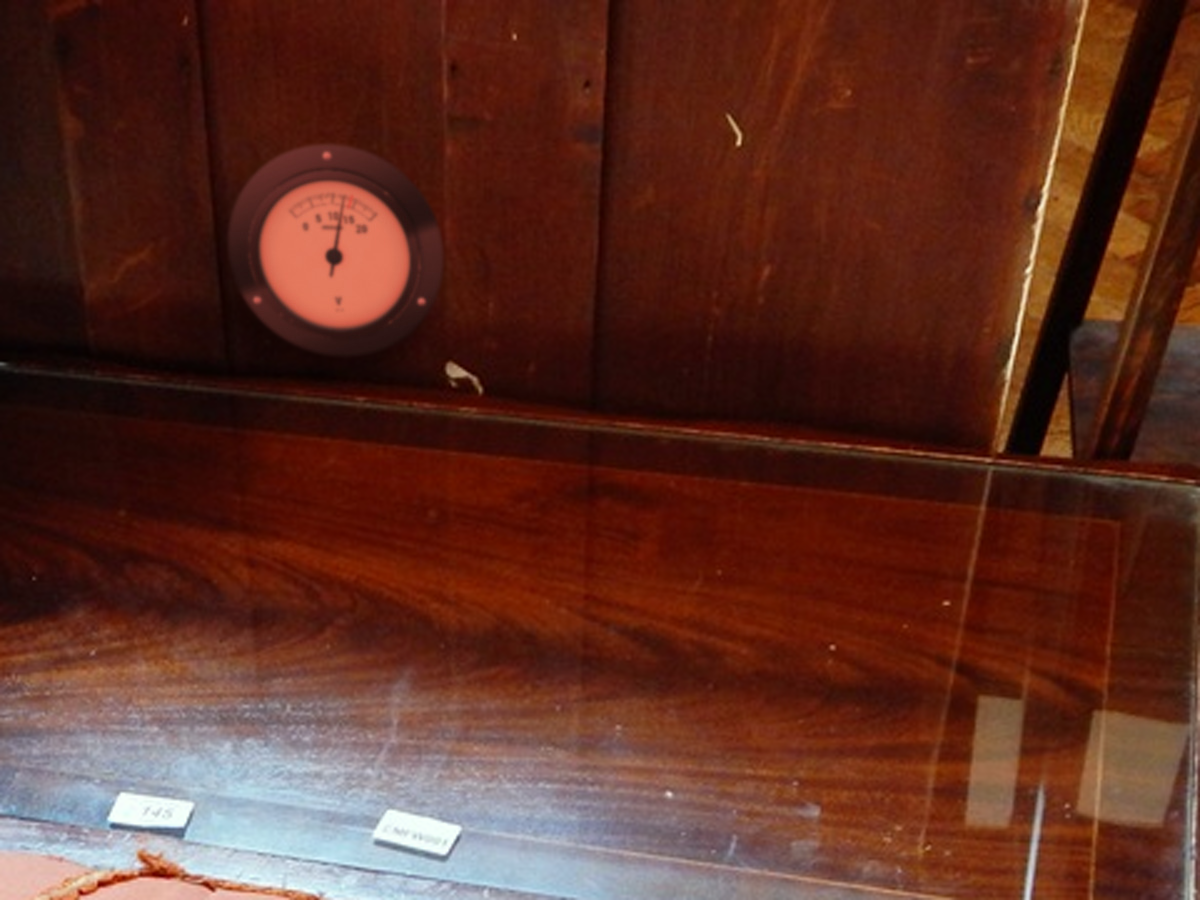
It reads 12.5 V
